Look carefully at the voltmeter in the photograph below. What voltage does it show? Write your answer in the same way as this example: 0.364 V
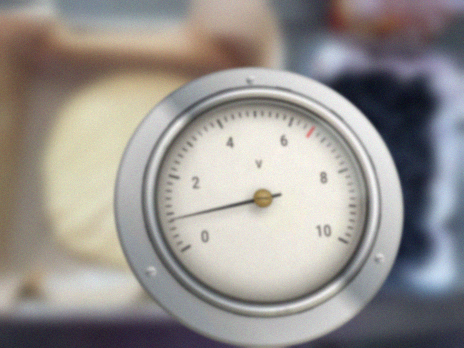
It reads 0.8 V
